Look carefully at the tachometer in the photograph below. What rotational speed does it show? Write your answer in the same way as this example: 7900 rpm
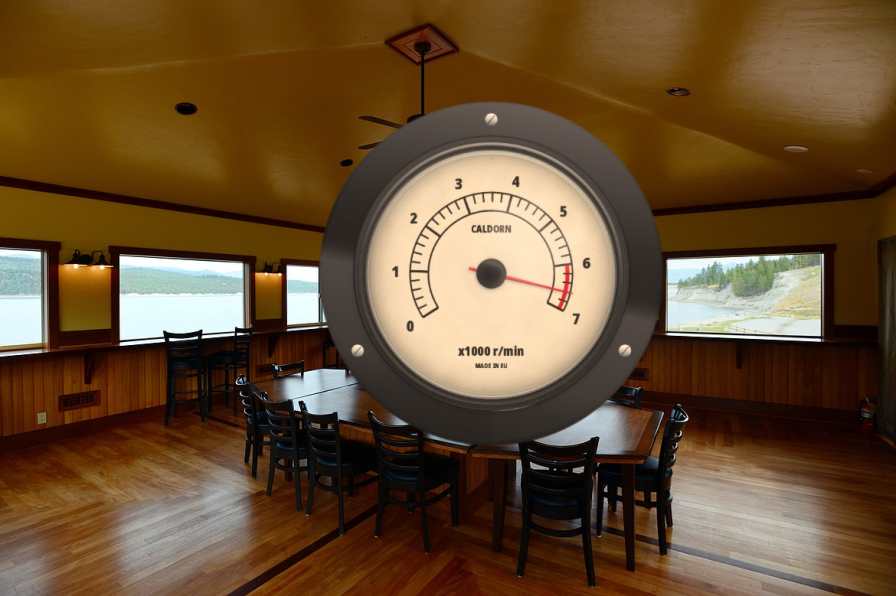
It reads 6600 rpm
